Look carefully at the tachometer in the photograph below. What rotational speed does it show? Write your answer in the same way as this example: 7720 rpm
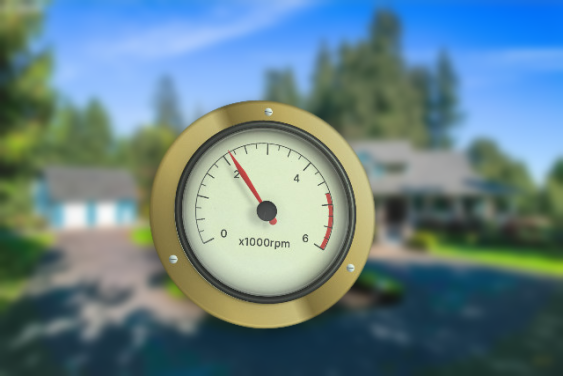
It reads 2125 rpm
